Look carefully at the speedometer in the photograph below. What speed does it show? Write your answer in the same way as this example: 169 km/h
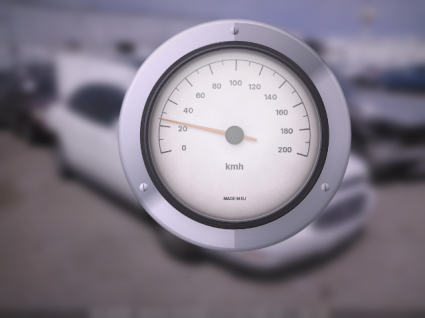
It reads 25 km/h
